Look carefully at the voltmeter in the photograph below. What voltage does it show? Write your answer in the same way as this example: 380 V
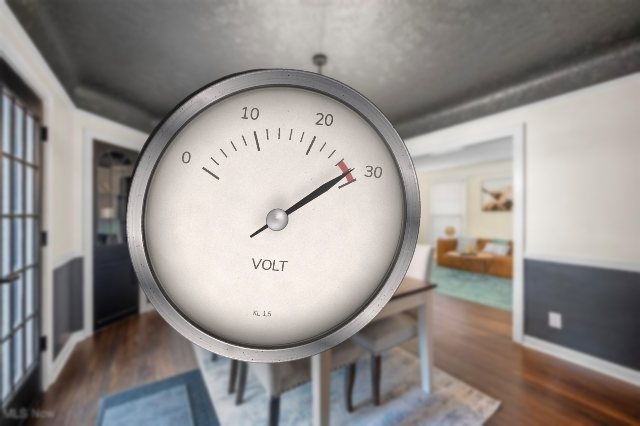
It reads 28 V
